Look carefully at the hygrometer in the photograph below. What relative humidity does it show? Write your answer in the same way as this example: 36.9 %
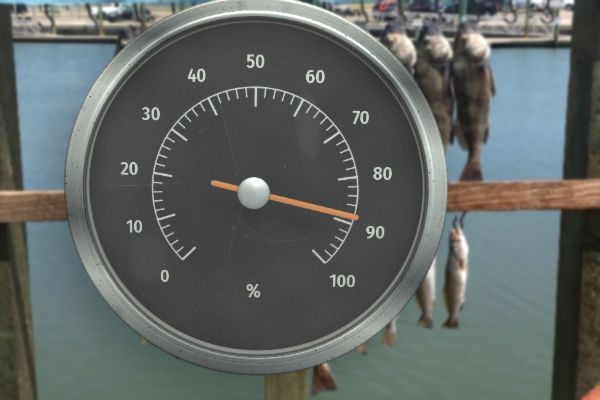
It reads 88 %
